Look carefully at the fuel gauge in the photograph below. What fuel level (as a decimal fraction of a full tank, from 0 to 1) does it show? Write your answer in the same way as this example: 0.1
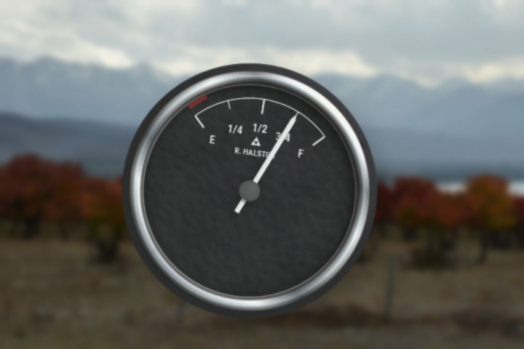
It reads 0.75
